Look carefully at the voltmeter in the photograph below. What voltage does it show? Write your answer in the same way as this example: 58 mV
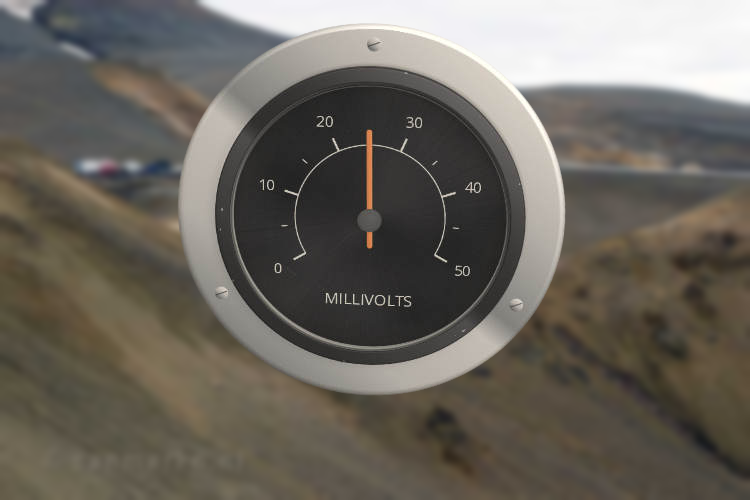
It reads 25 mV
